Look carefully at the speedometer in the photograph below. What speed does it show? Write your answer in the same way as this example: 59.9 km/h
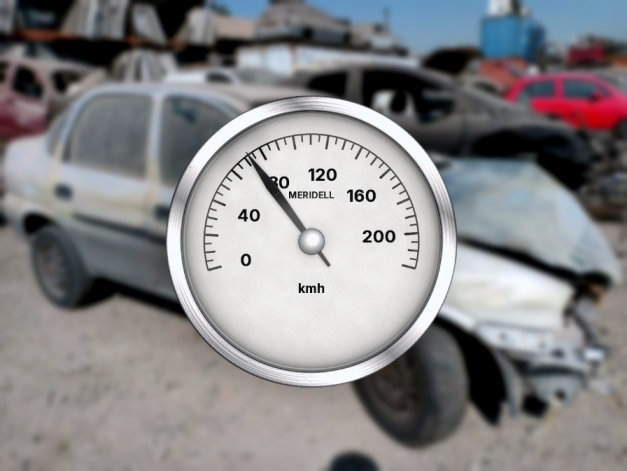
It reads 72.5 km/h
